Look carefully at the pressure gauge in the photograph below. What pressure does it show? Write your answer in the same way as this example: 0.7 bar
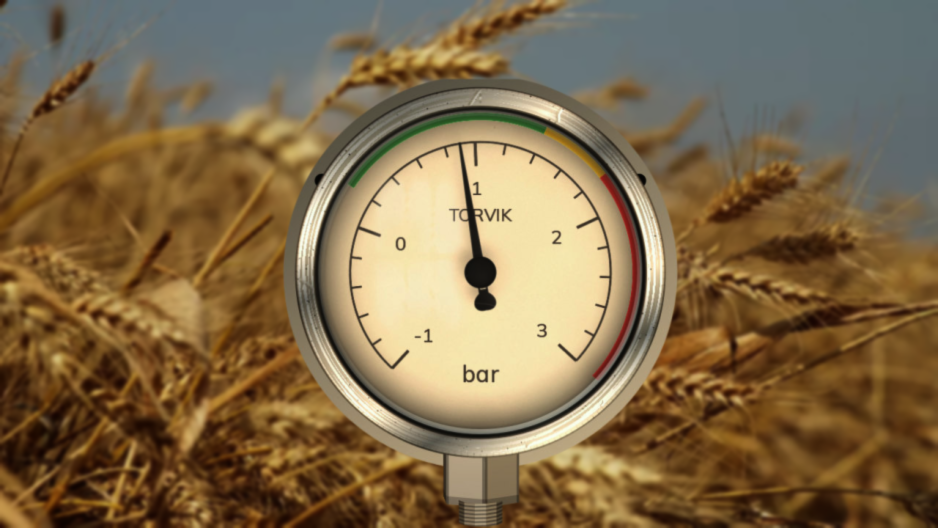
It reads 0.9 bar
